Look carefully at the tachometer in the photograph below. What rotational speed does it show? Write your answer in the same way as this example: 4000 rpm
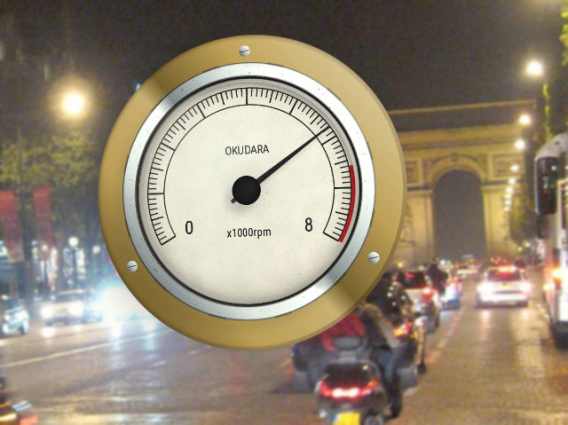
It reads 5800 rpm
